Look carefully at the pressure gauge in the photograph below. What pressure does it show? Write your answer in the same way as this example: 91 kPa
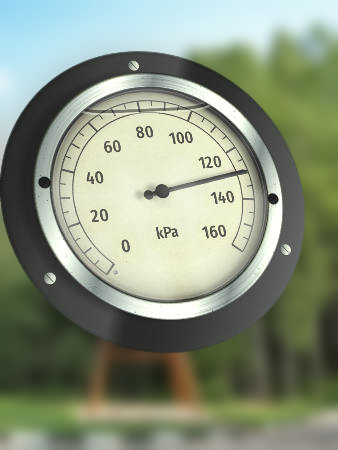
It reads 130 kPa
